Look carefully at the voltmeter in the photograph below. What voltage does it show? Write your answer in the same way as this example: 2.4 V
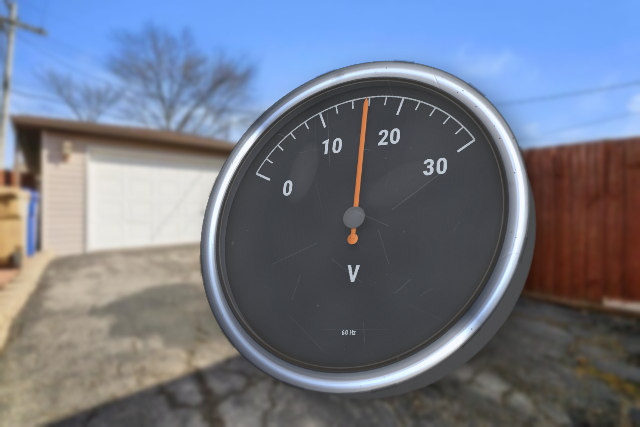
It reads 16 V
